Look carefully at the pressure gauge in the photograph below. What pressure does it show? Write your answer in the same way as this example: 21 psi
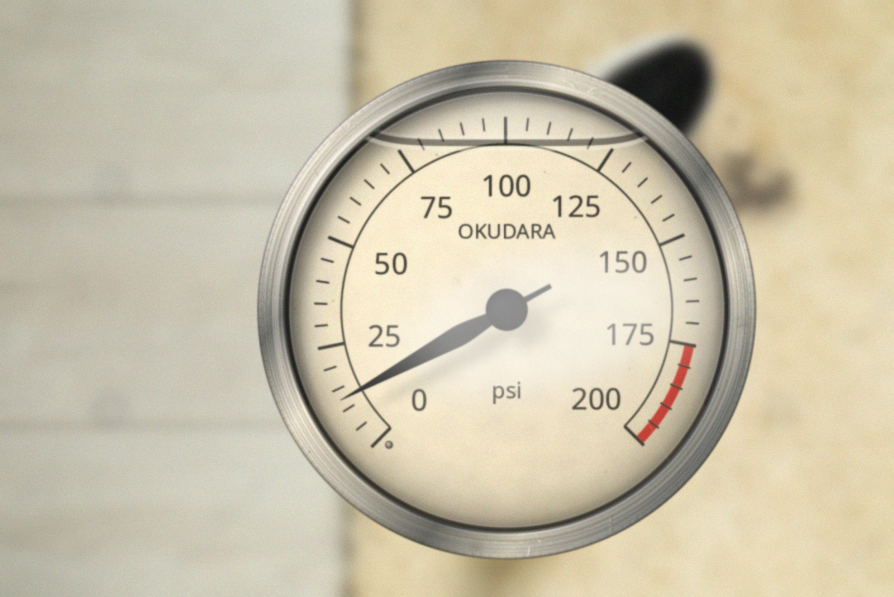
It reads 12.5 psi
